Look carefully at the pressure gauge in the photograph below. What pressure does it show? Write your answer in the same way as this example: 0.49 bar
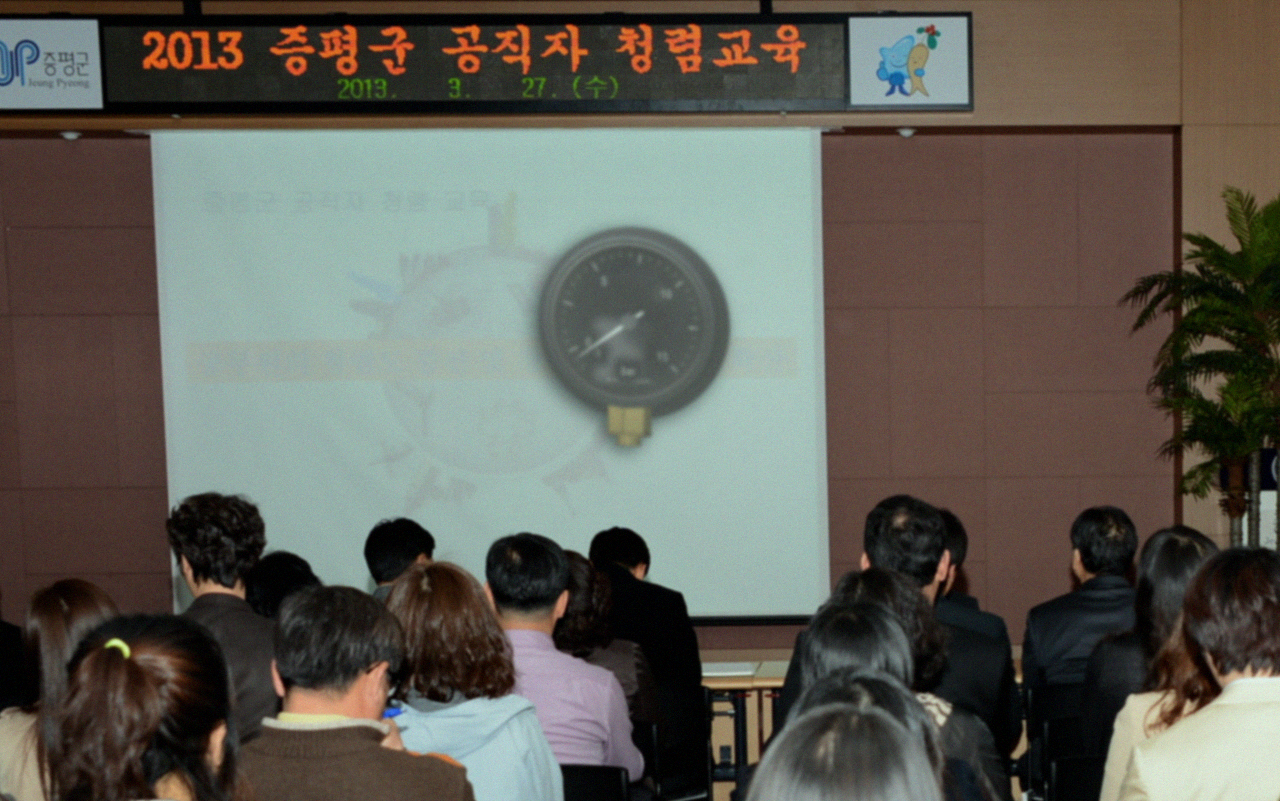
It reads -0.5 bar
